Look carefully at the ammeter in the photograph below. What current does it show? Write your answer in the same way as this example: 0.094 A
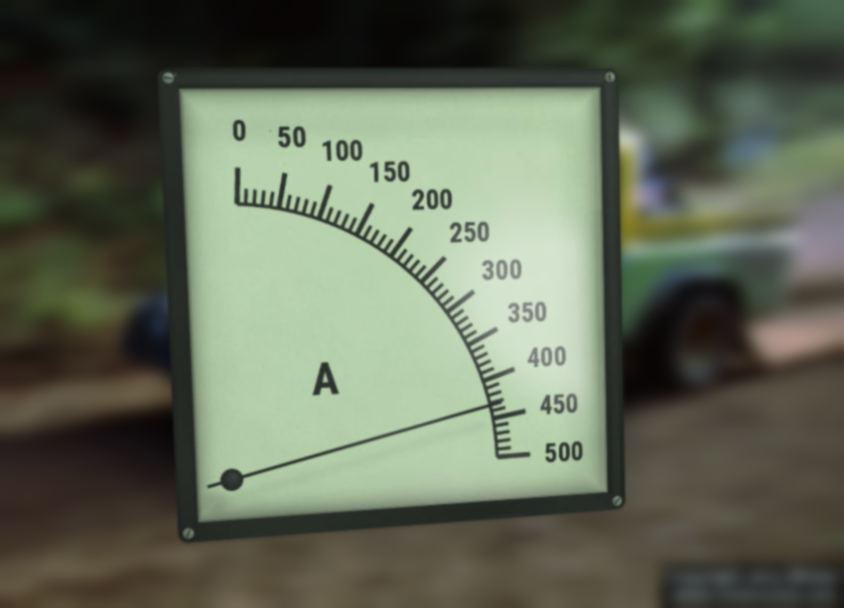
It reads 430 A
